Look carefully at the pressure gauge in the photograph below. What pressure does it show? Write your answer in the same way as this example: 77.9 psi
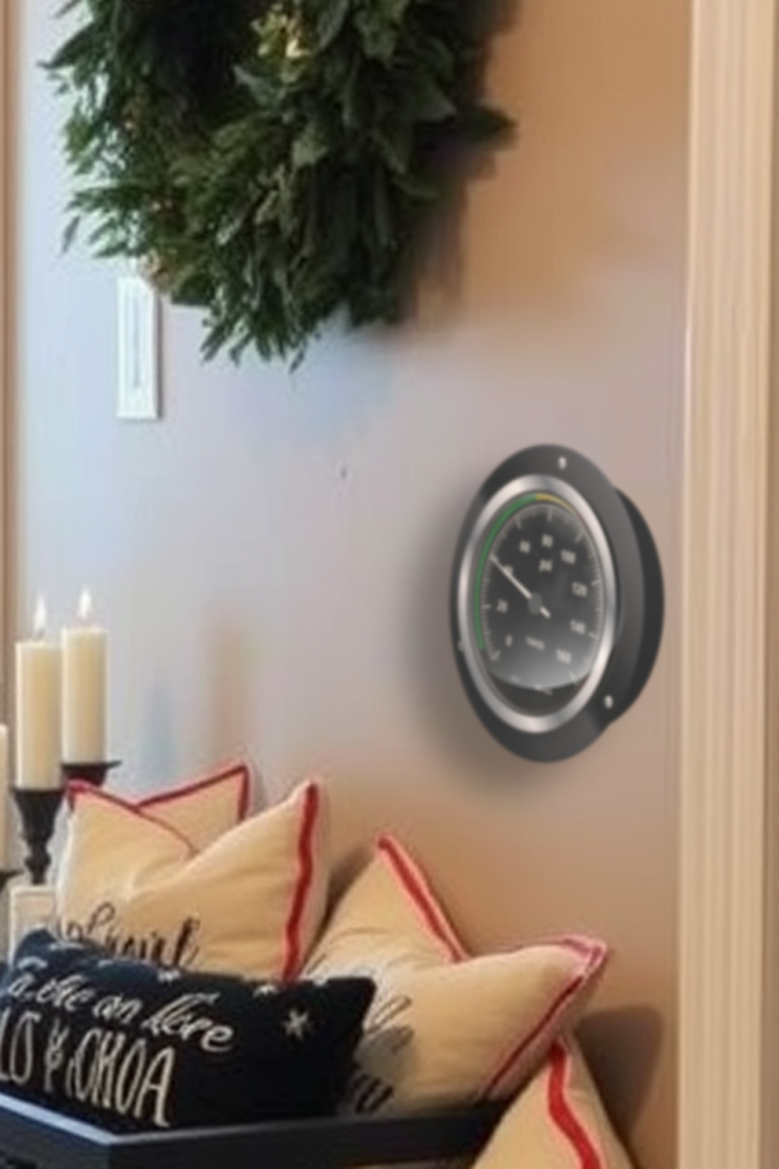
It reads 40 psi
